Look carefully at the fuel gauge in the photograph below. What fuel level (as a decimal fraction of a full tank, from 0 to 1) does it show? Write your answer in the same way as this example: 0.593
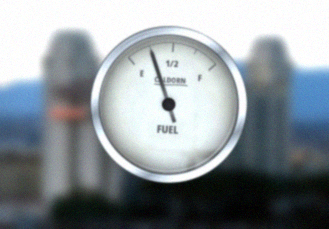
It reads 0.25
